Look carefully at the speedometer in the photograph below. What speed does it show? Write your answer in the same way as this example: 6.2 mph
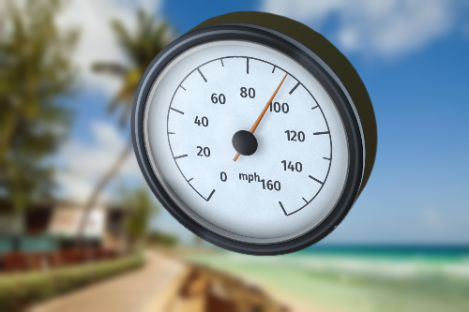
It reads 95 mph
